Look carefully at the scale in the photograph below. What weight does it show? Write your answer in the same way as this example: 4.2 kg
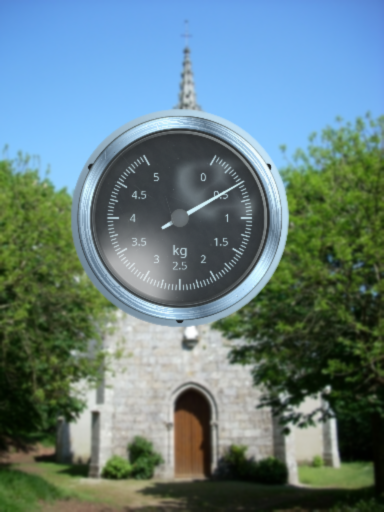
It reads 0.5 kg
